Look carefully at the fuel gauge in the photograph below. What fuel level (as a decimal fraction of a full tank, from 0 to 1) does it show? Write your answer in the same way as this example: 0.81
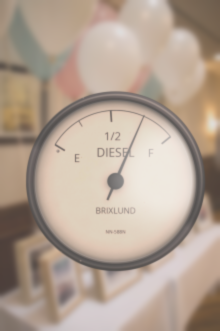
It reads 0.75
